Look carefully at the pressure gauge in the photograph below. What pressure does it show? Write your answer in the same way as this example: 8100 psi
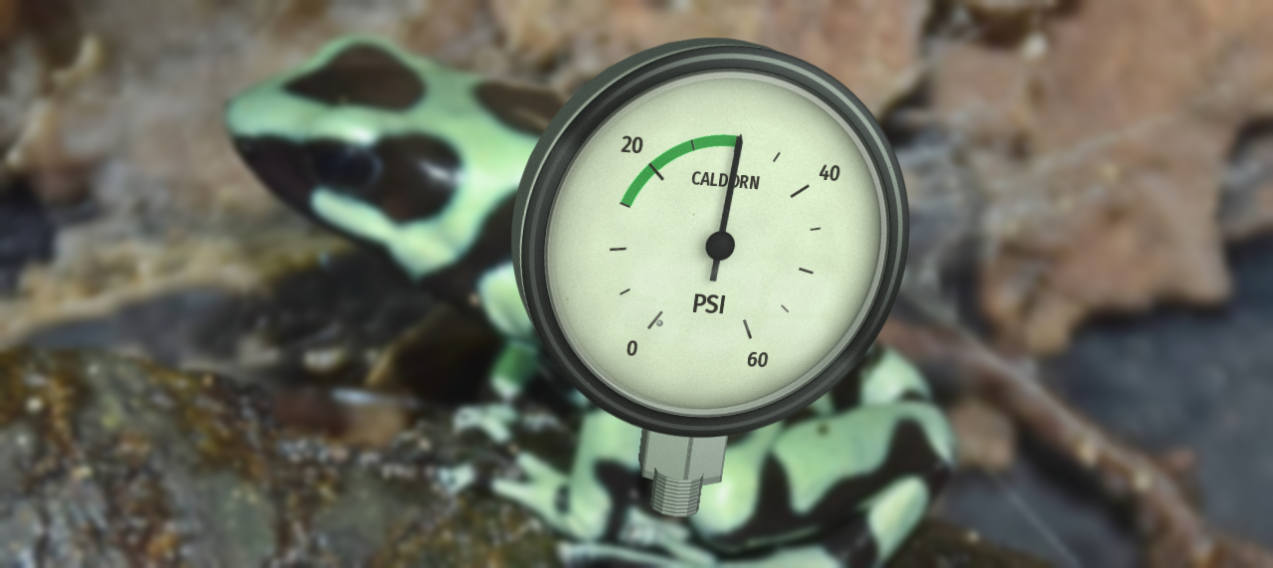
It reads 30 psi
